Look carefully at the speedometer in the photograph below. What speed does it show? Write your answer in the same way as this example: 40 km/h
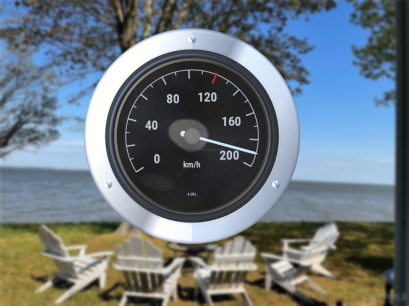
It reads 190 km/h
